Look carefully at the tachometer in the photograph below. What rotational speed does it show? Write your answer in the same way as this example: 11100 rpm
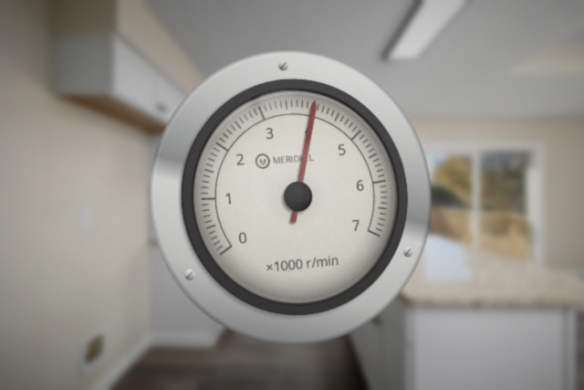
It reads 4000 rpm
